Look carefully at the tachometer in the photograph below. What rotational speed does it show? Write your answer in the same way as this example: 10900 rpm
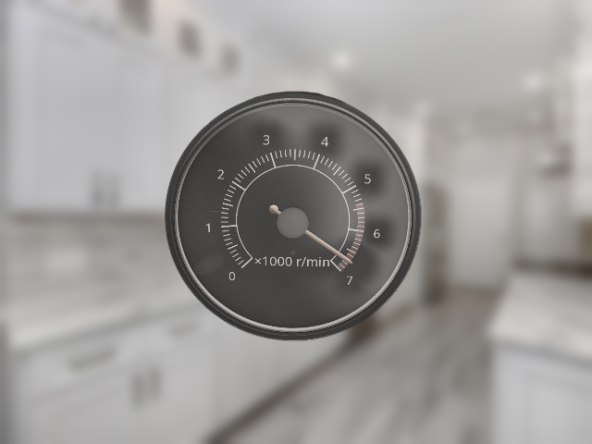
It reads 6700 rpm
